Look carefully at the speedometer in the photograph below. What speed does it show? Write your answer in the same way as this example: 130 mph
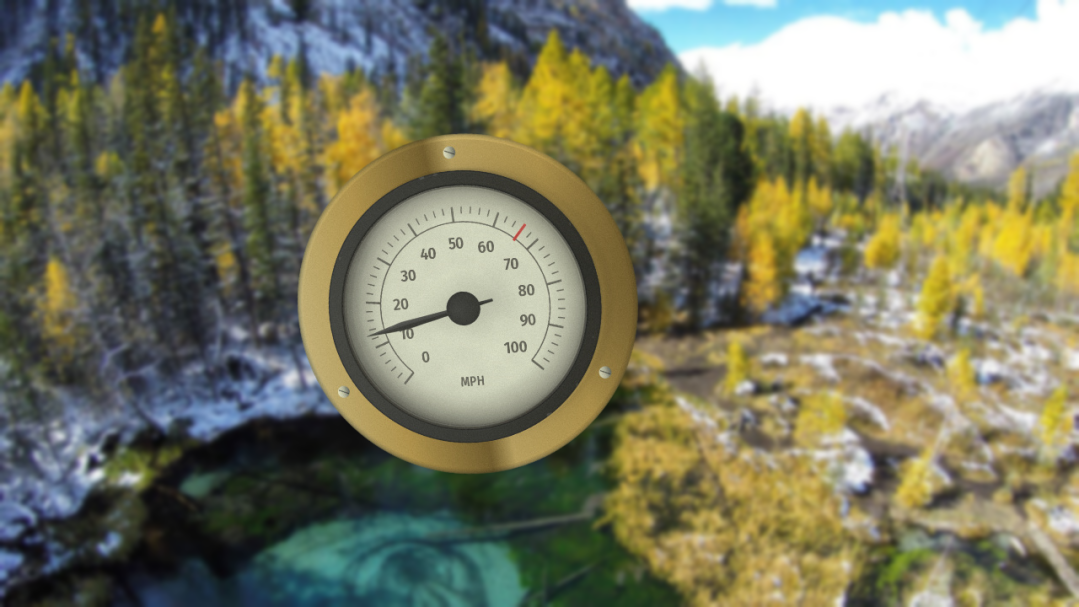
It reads 13 mph
